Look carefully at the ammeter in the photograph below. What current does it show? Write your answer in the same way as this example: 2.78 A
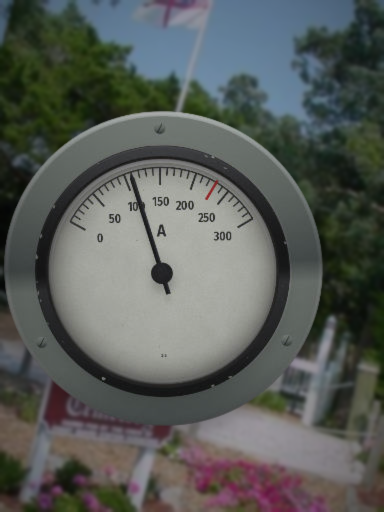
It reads 110 A
